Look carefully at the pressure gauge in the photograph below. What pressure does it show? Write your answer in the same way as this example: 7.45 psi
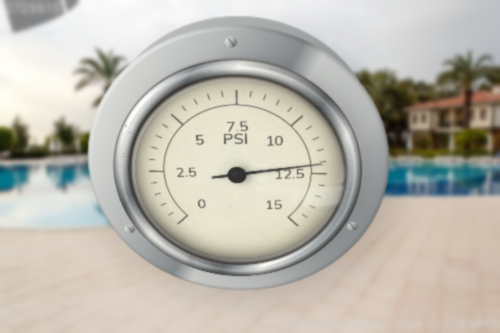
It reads 12 psi
